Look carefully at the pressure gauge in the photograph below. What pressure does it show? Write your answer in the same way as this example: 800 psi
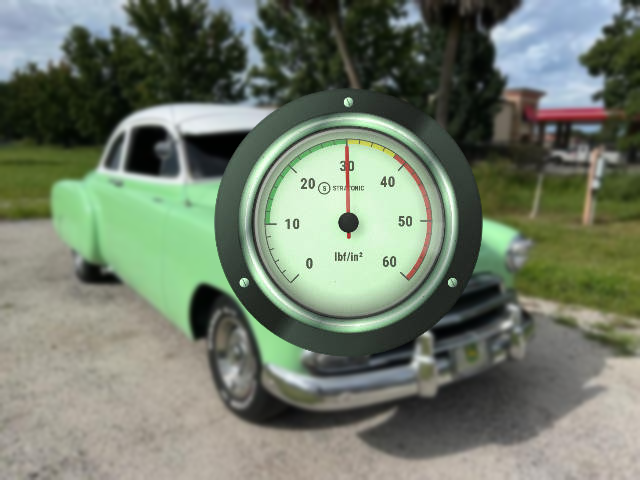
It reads 30 psi
